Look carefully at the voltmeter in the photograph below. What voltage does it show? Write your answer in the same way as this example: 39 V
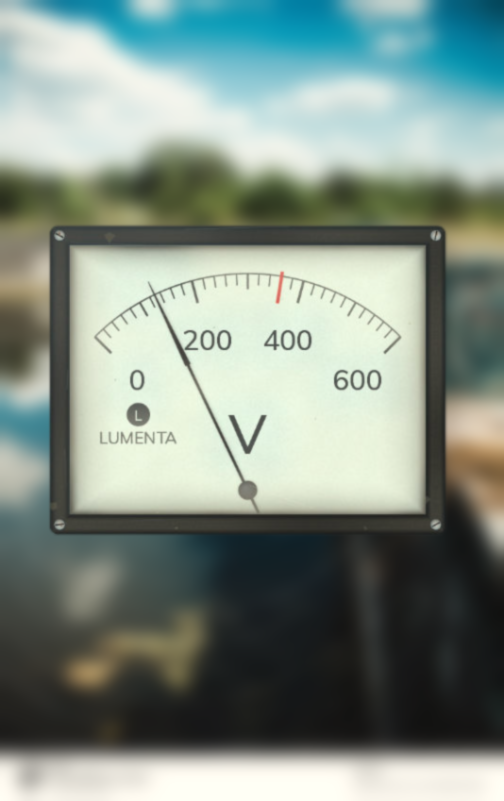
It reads 130 V
